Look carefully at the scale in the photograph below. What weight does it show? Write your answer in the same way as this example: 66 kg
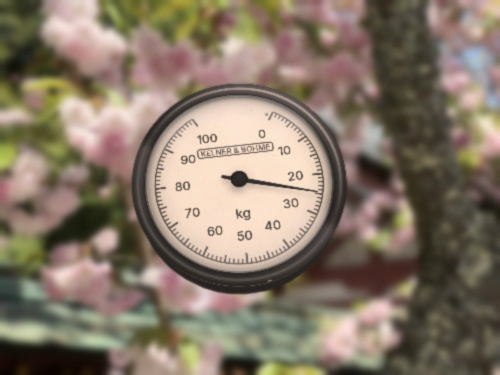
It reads 25 kg
